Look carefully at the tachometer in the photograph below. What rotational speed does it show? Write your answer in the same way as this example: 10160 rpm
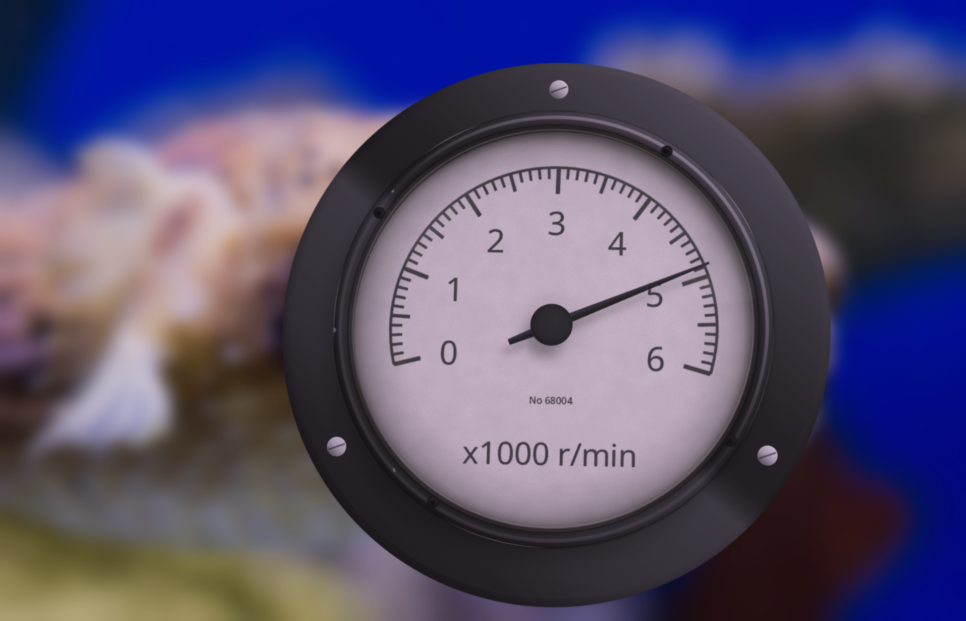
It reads 4900 rpm
